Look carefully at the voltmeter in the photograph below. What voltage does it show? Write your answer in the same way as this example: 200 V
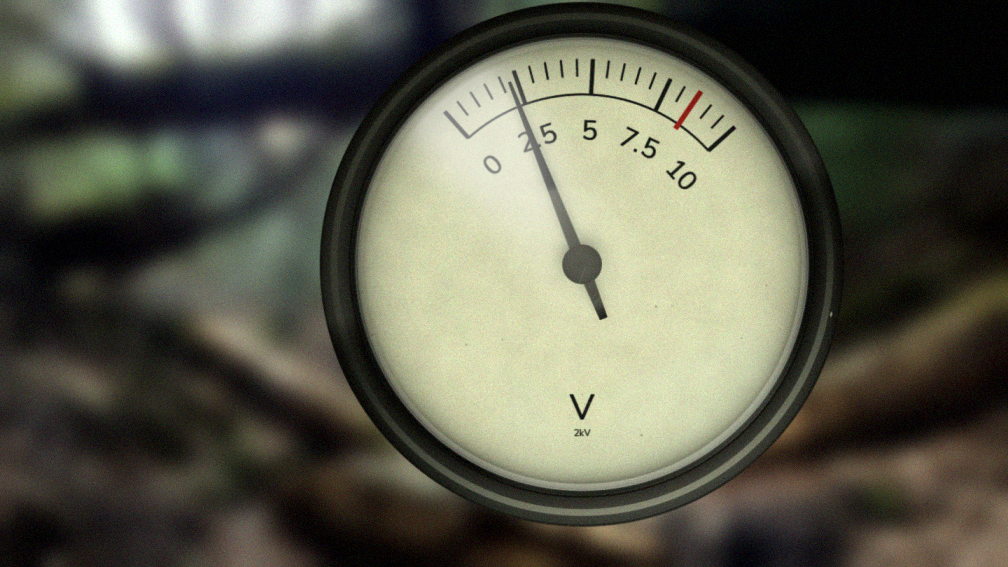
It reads 2.25 V
